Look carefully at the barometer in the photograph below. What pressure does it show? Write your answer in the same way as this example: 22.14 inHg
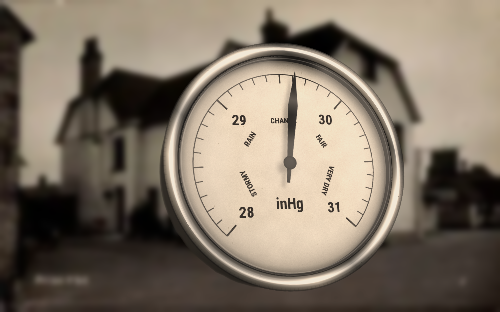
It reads 29.6 inHg
